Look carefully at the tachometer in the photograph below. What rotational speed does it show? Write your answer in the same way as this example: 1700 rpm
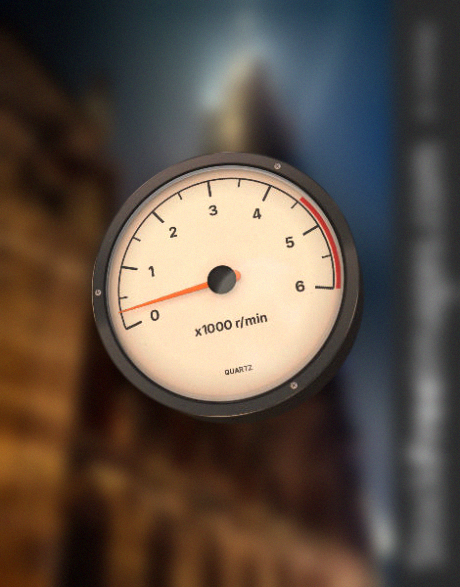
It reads 250 rpm
